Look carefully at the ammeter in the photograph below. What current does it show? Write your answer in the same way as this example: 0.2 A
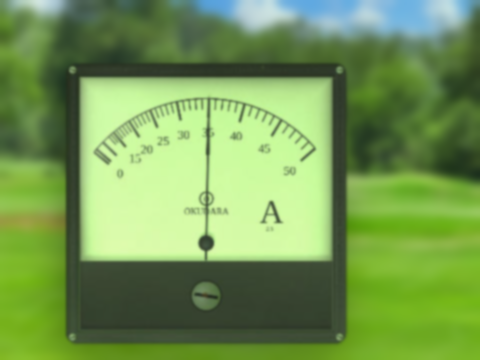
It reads 35 A
